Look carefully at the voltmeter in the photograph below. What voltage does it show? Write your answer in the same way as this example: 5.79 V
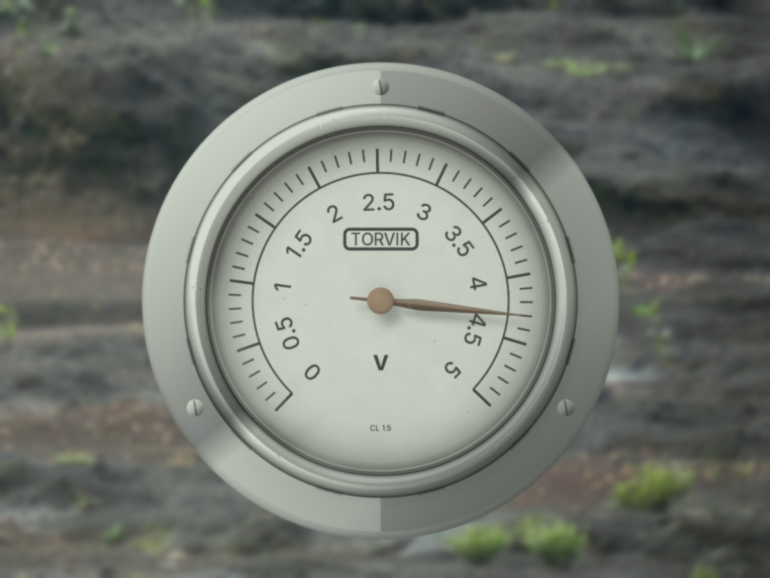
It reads 4.3 V
